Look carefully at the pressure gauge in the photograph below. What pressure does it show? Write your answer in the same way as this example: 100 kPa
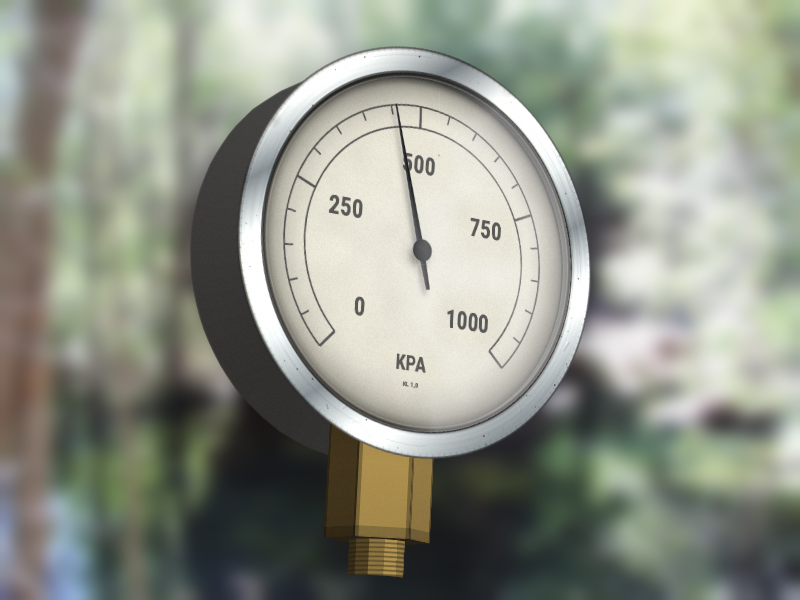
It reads 450 kPa
